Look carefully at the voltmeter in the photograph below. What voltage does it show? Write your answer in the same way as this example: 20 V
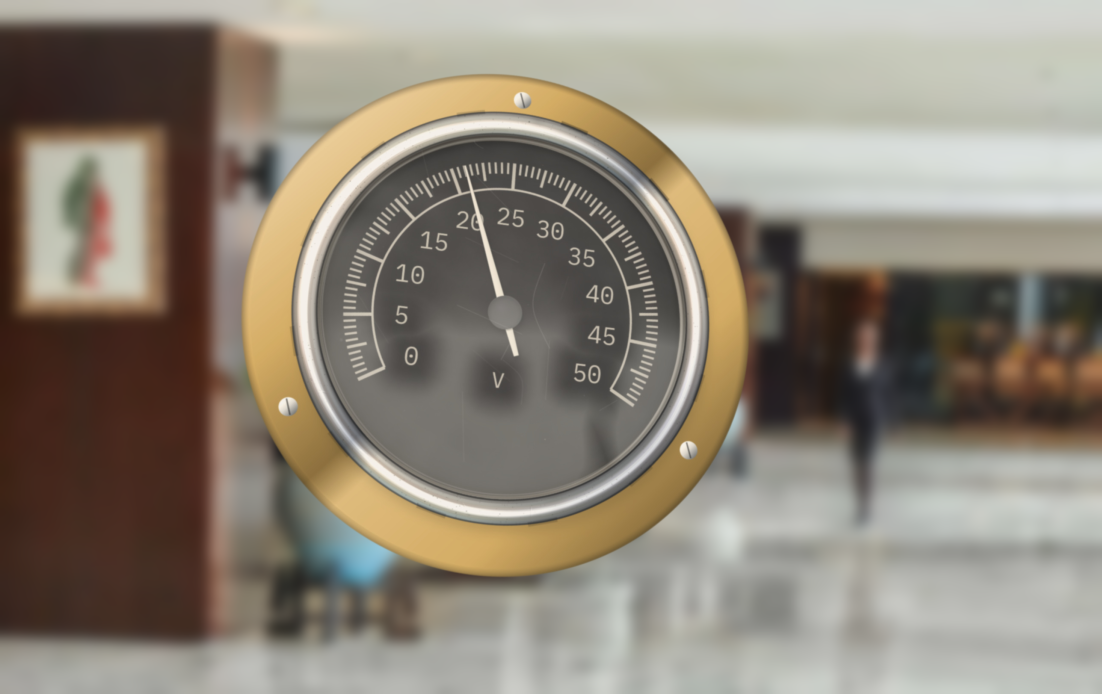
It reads 21 V
